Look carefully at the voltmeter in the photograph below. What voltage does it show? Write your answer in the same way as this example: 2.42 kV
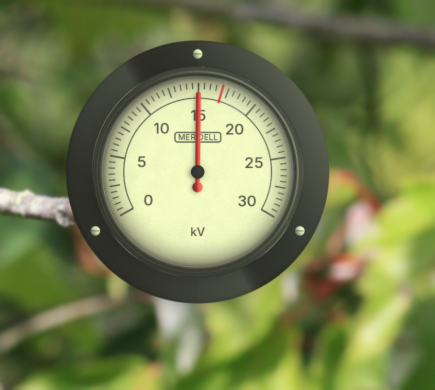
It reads 15 kV
